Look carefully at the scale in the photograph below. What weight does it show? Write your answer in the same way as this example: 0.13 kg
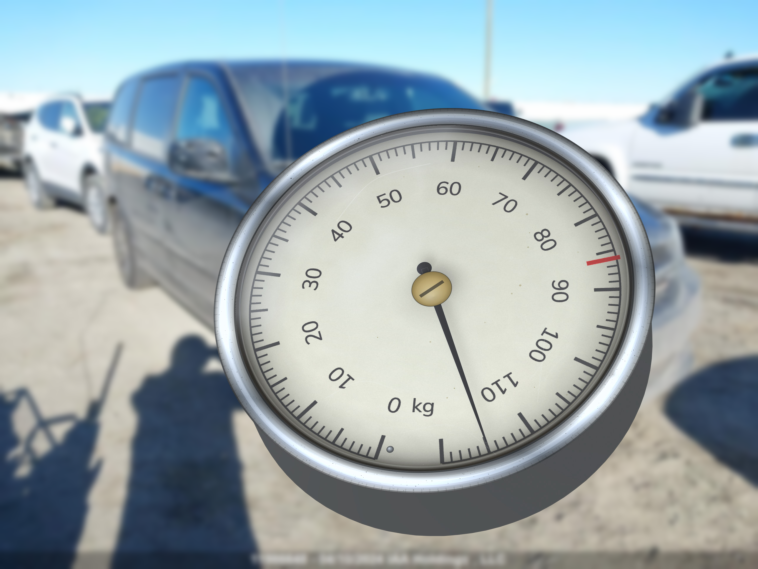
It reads 115 kg
